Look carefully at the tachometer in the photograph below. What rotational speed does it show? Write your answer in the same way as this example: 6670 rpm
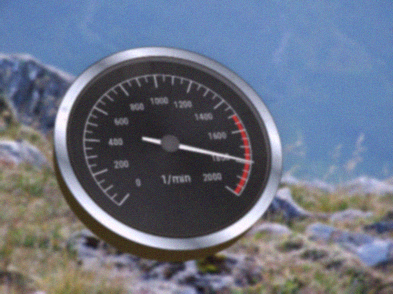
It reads 1800 rpm
